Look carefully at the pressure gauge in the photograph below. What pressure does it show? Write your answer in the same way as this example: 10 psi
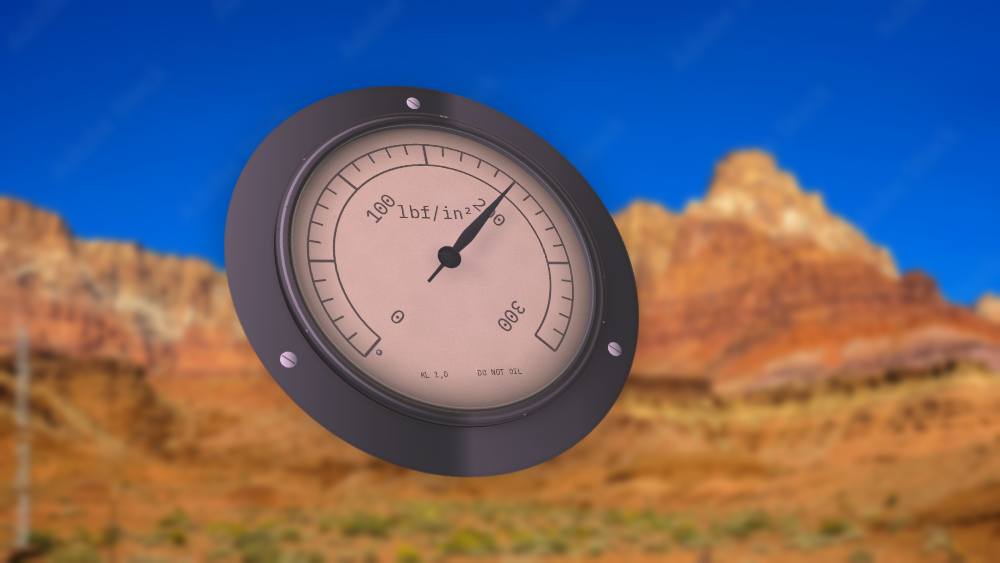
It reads 200 psi
